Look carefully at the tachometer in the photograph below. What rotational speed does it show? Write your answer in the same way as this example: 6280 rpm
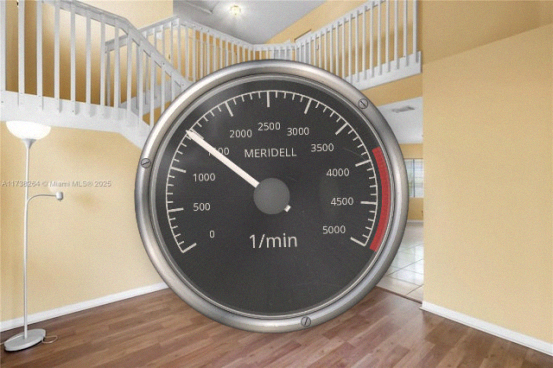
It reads 1450 rpm
